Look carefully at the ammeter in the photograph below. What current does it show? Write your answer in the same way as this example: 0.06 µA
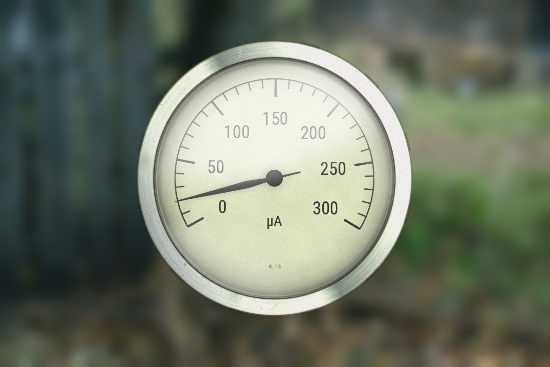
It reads 20 µA
